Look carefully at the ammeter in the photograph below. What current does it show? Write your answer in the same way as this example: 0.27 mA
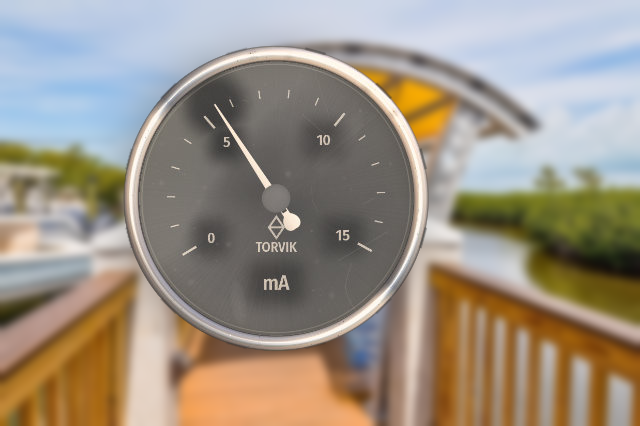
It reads 5.5 mA
